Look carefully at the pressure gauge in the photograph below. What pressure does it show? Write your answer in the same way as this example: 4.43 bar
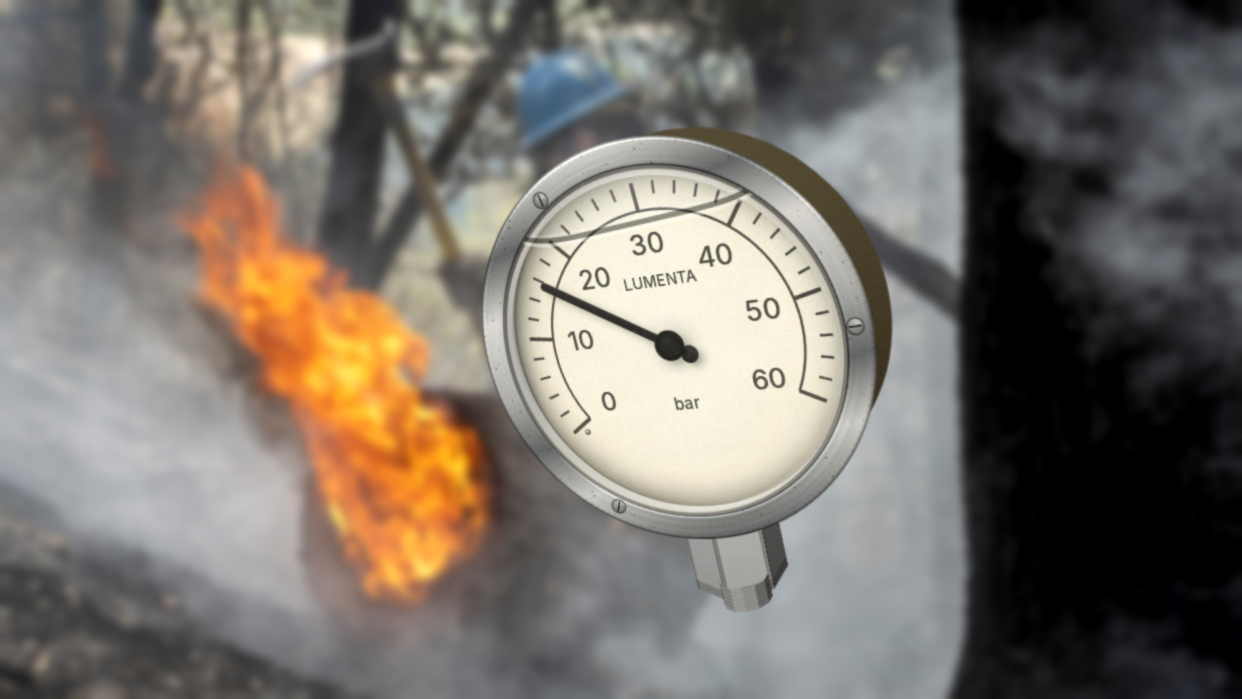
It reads 16 bar
